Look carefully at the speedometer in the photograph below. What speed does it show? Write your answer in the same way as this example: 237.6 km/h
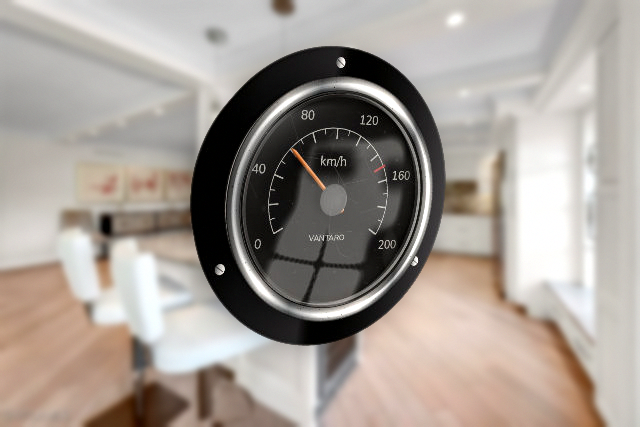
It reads 60 km/h
